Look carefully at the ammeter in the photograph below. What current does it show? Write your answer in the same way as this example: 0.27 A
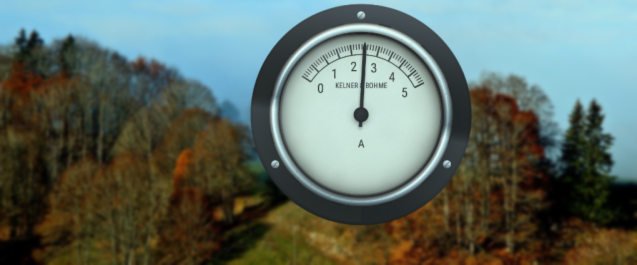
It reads 2.5 A
